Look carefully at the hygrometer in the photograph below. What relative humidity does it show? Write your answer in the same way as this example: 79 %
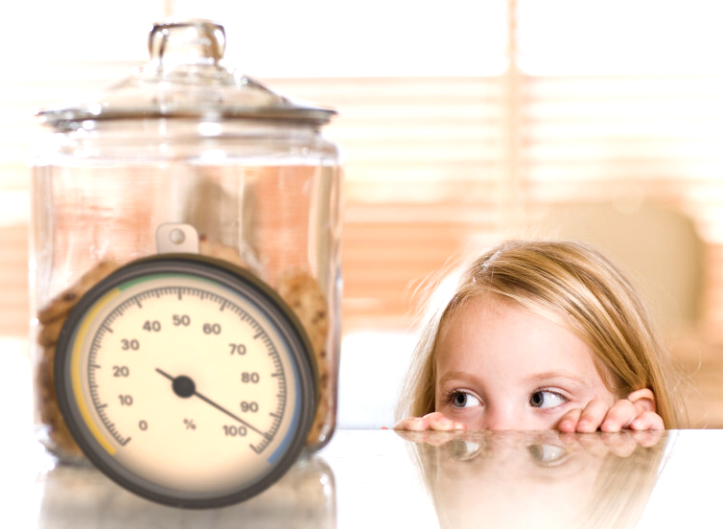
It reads 95 %
